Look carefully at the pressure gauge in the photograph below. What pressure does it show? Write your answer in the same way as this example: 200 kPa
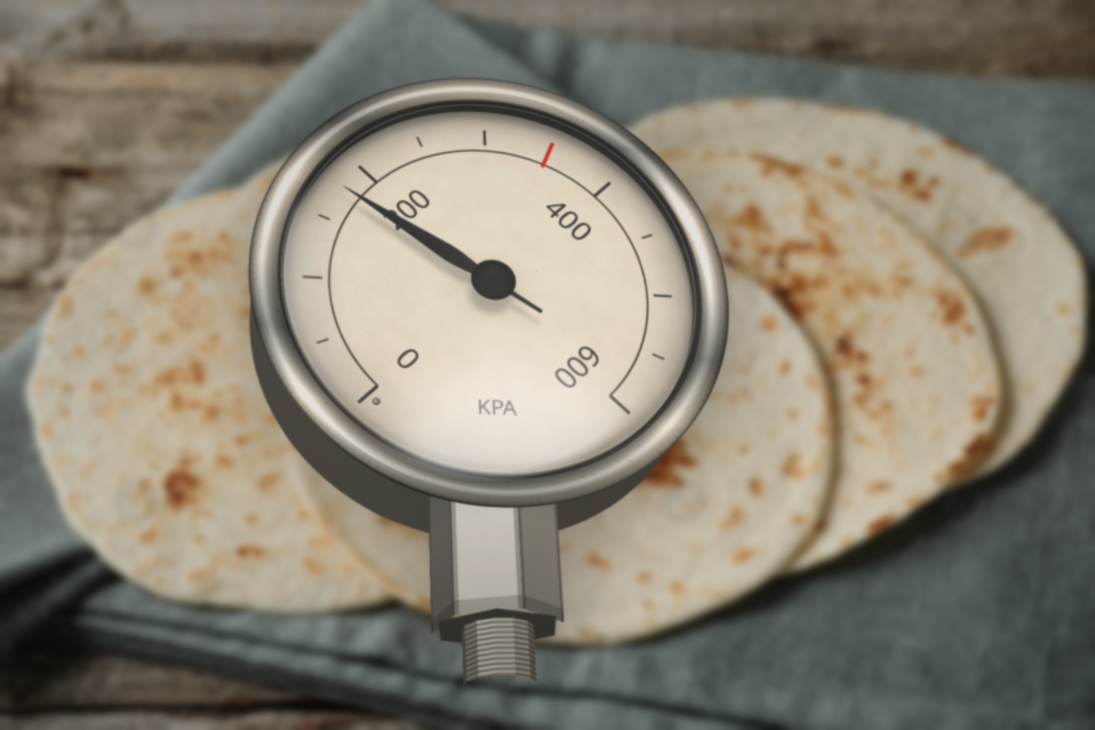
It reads 175 kPa
